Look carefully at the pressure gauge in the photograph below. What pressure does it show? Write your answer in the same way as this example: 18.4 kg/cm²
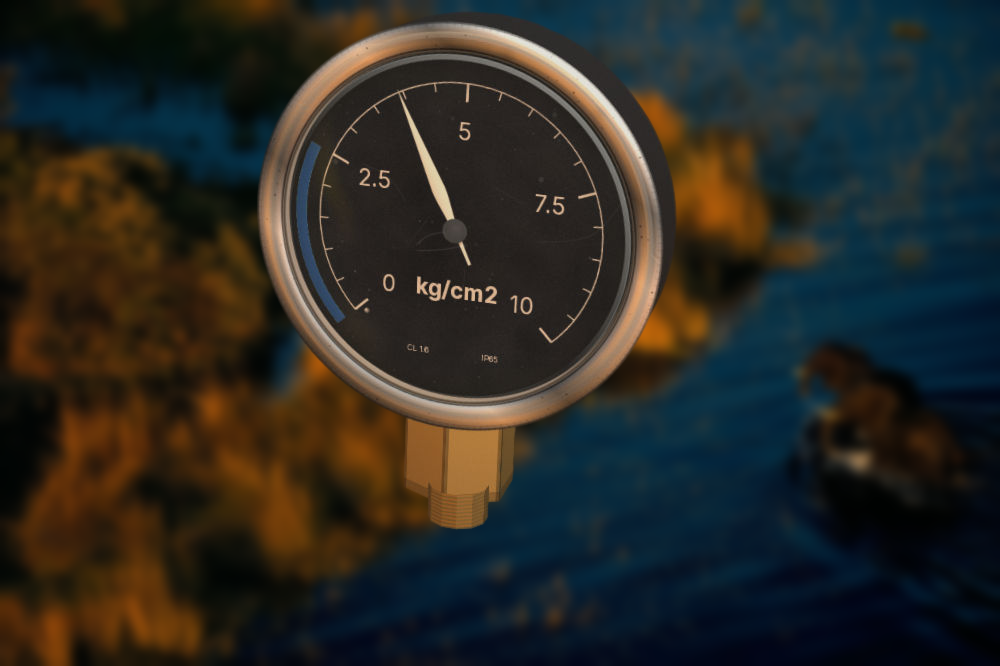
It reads 4 kg/cm²
